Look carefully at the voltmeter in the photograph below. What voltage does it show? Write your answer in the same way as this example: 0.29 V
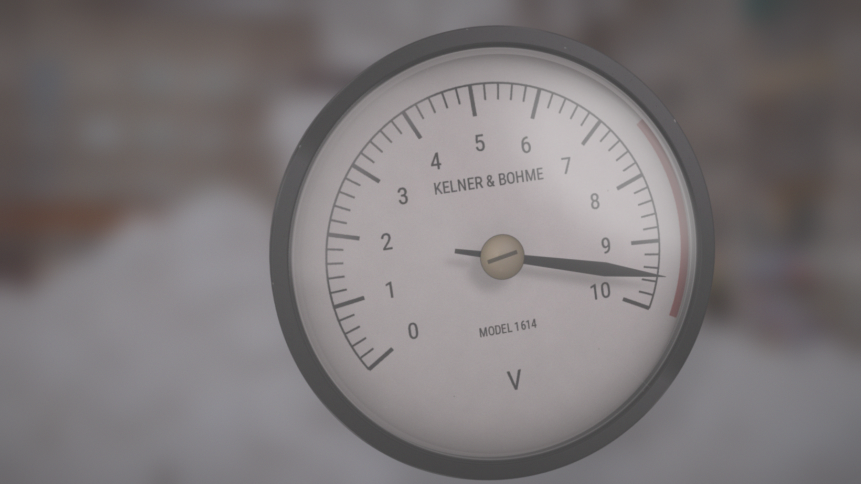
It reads 9.5 V
